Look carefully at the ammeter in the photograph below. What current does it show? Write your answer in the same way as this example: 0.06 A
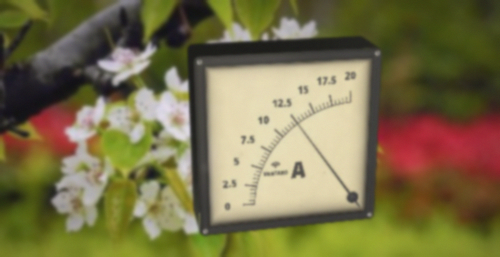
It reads 12.5 A
